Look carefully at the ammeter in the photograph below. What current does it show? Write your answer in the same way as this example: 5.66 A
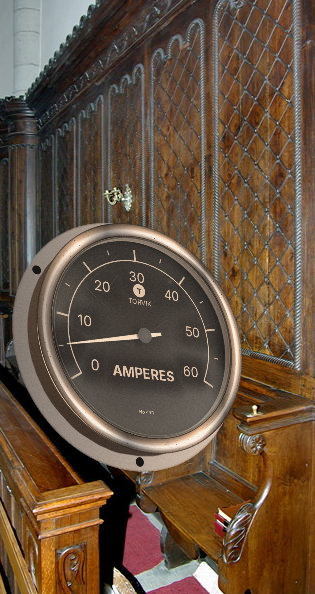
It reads 5 A
